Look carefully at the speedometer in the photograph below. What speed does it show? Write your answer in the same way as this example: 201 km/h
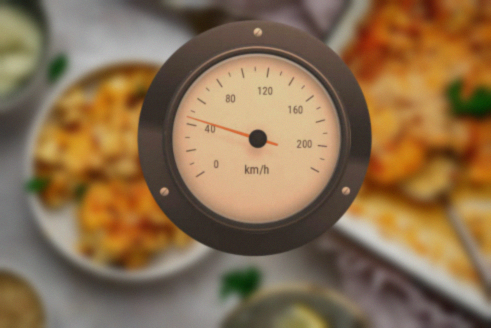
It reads 45 km/h
